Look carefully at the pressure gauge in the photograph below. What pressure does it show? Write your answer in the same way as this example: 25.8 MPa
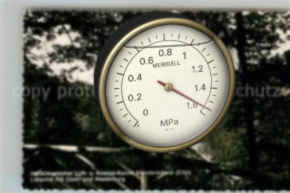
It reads 1.55 MPa
